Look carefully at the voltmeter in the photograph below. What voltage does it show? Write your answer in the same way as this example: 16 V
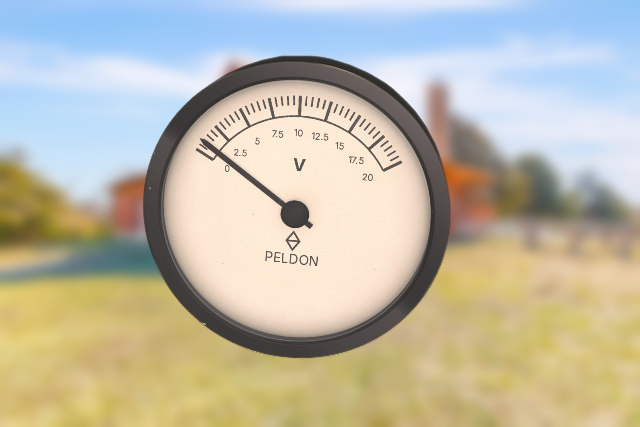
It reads 1 V
